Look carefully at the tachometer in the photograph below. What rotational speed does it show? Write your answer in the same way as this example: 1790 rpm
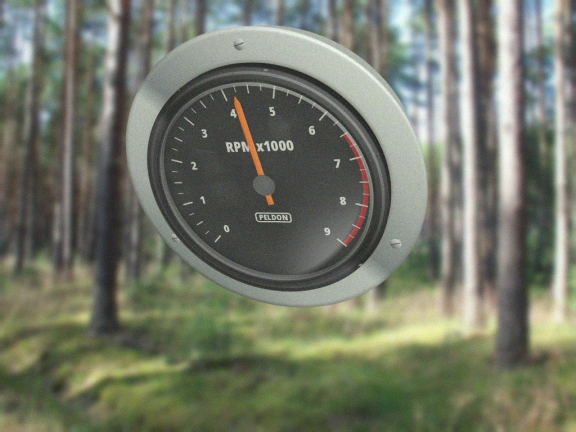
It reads 4250 rpm
